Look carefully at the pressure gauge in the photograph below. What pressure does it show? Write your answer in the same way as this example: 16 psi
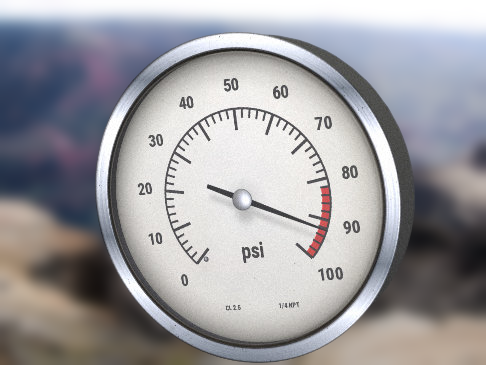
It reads 92 psi
